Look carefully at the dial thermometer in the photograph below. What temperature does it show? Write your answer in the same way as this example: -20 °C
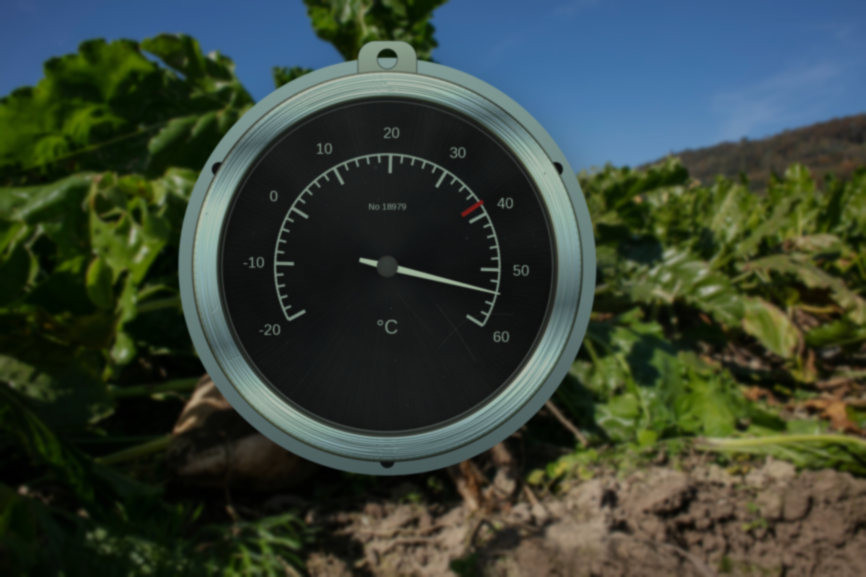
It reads 54 °C
